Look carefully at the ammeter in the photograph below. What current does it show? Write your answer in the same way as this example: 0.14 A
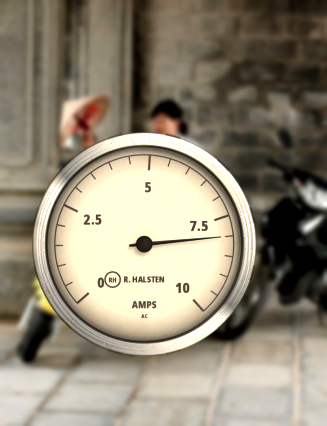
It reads 8 A
